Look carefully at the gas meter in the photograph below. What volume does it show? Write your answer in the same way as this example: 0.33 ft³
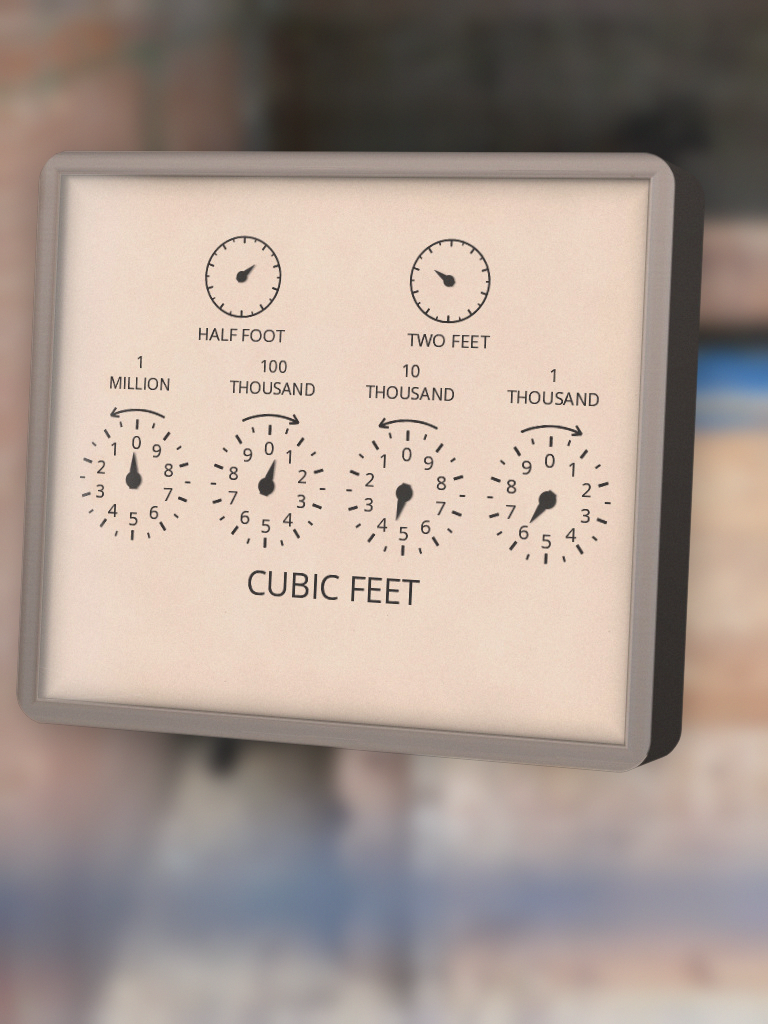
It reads 4600 ft³
